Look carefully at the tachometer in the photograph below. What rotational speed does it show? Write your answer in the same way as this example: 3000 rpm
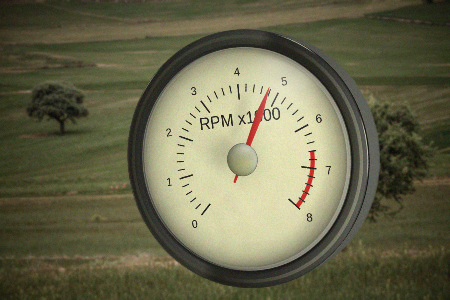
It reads 4800 rpm
